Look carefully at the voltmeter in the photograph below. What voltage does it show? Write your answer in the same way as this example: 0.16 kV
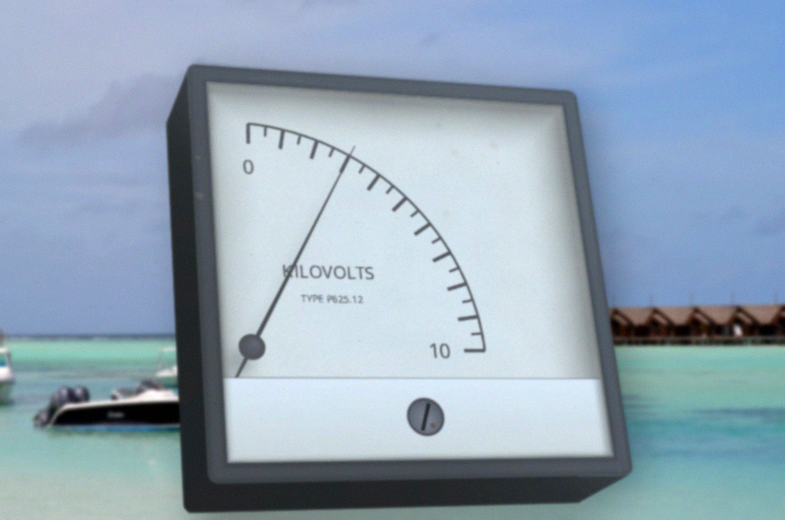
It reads 3 kV
